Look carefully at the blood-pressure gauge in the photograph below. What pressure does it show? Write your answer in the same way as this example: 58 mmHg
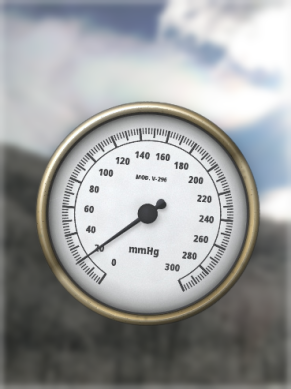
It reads 20 mmHg
